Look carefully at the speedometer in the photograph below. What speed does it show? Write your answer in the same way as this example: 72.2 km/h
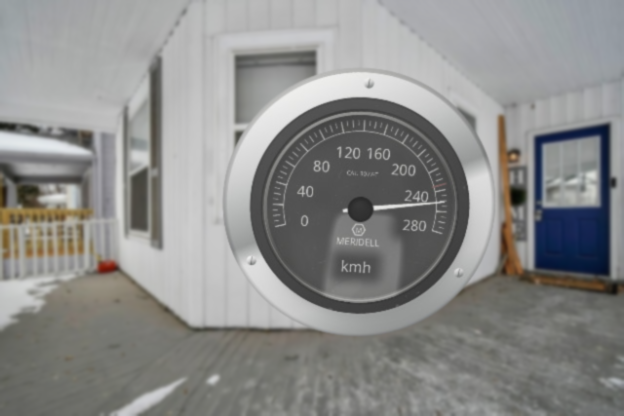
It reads 250 km/h
